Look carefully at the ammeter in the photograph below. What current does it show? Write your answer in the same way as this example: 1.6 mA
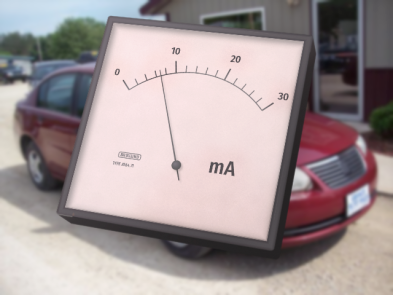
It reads 7 mA
